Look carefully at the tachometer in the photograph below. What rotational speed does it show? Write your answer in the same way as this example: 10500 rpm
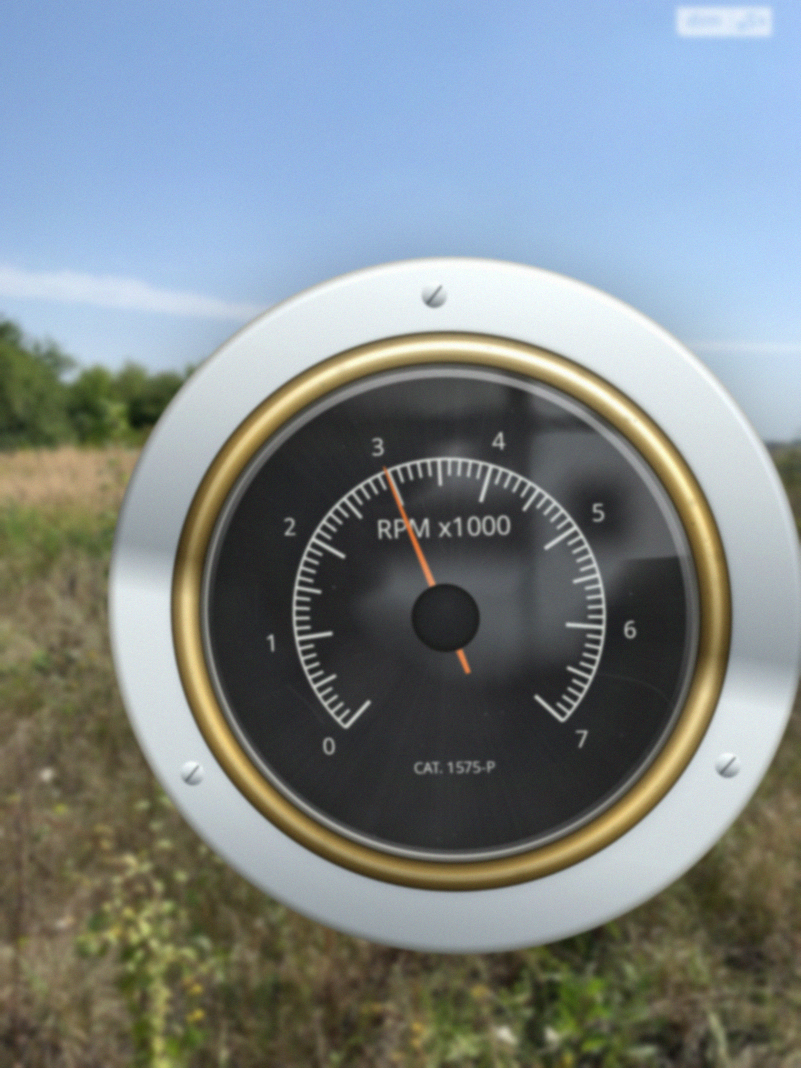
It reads 3000 rpm
